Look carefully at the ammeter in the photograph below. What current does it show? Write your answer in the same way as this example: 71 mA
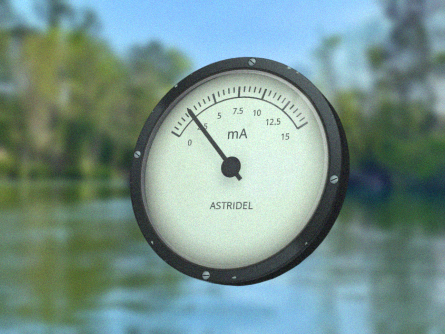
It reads 2.5 mA
